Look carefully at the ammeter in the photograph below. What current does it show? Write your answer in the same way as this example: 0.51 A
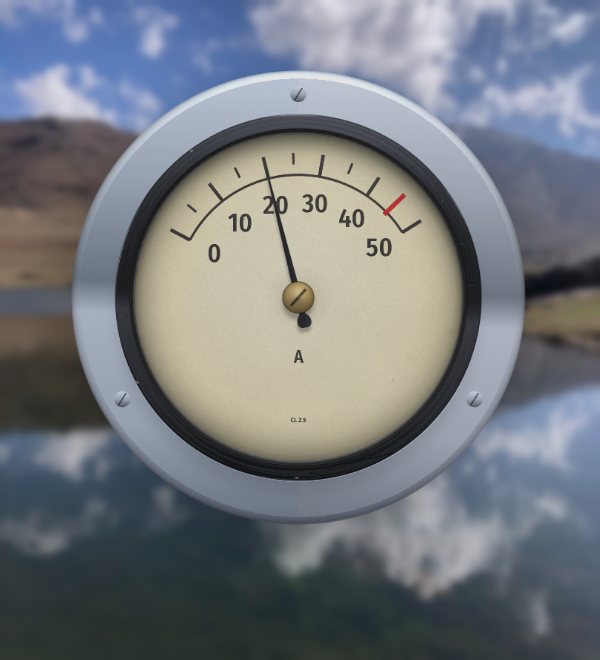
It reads 20 A
